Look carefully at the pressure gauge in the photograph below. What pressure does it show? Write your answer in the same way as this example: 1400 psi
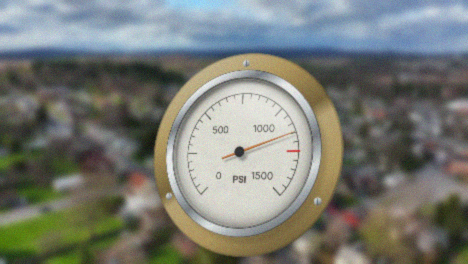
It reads 1150 psi
